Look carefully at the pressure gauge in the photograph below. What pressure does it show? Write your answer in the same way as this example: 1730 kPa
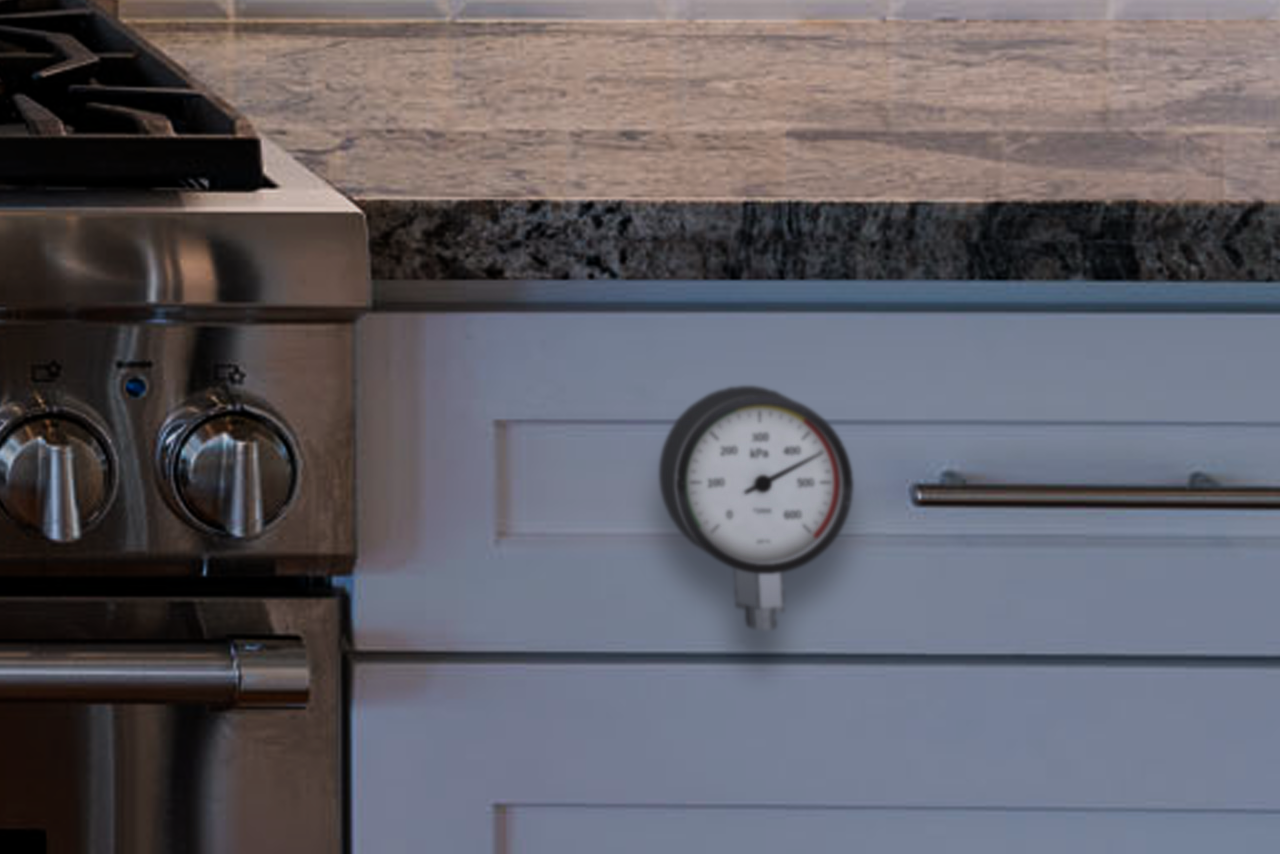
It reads 440 kPa
